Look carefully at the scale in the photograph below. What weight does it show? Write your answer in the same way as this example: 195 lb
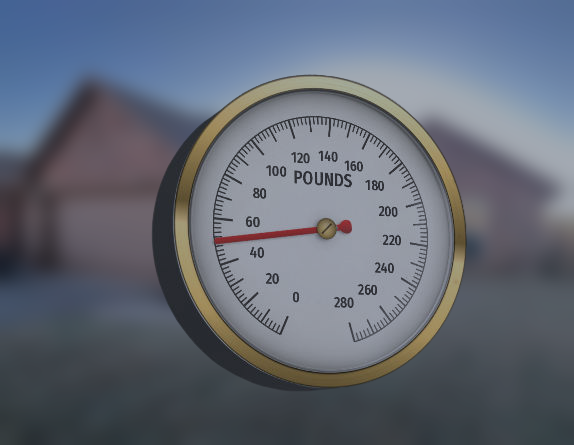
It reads 50 lb
